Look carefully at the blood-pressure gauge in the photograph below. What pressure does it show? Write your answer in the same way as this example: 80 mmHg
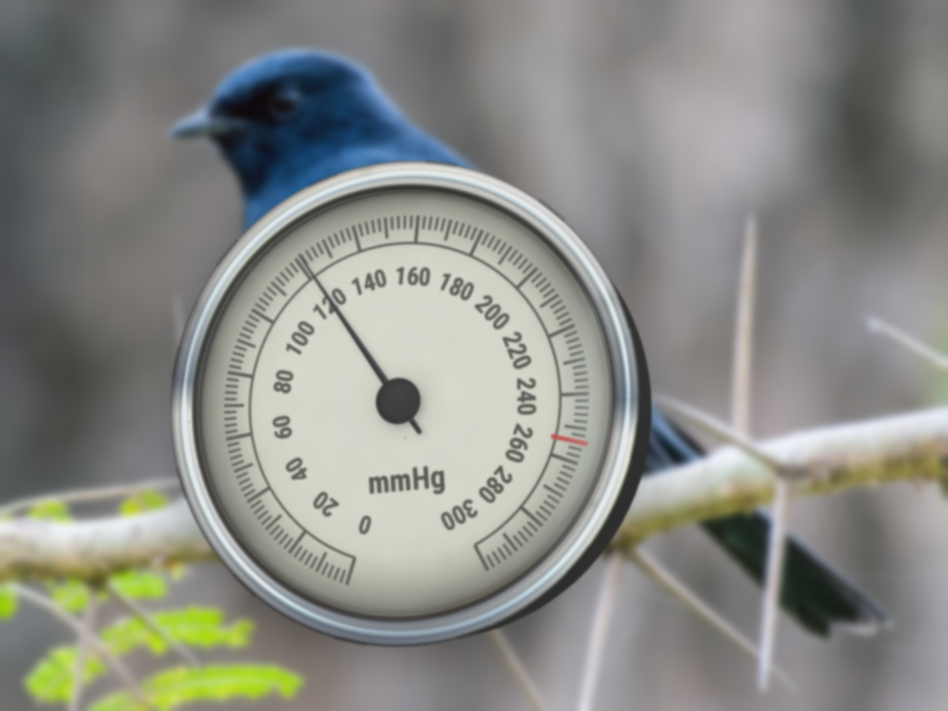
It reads 122 mmHg
